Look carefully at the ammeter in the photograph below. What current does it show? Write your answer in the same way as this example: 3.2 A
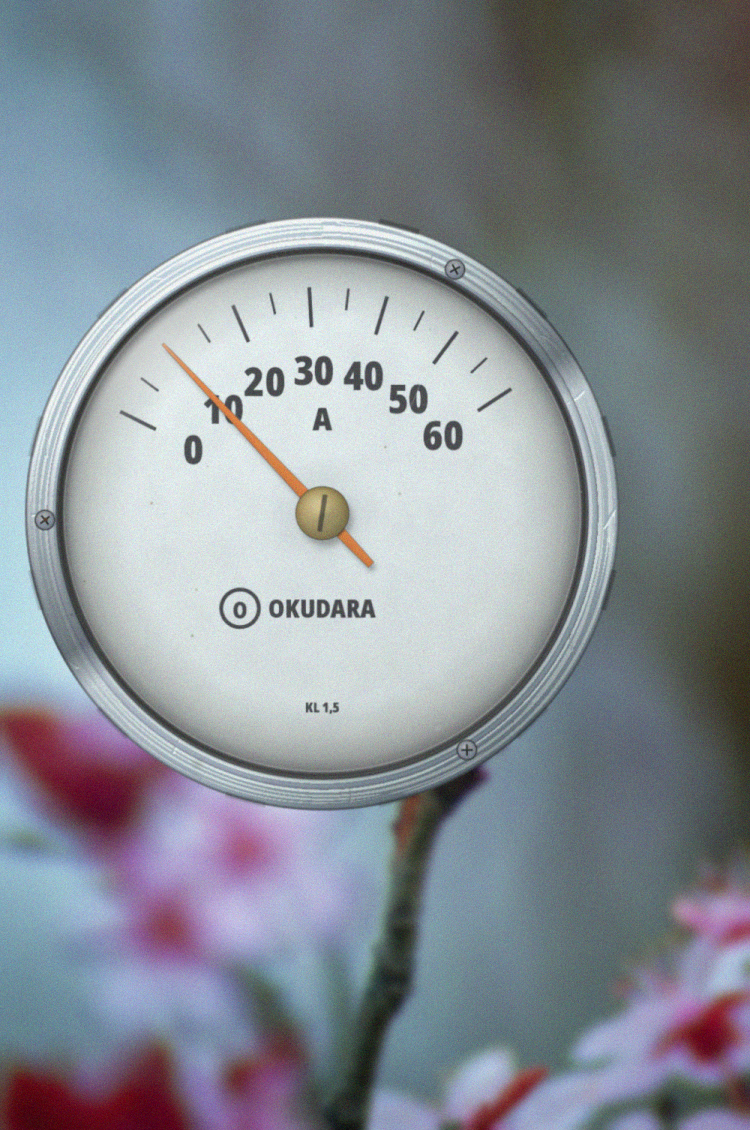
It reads 10 A
